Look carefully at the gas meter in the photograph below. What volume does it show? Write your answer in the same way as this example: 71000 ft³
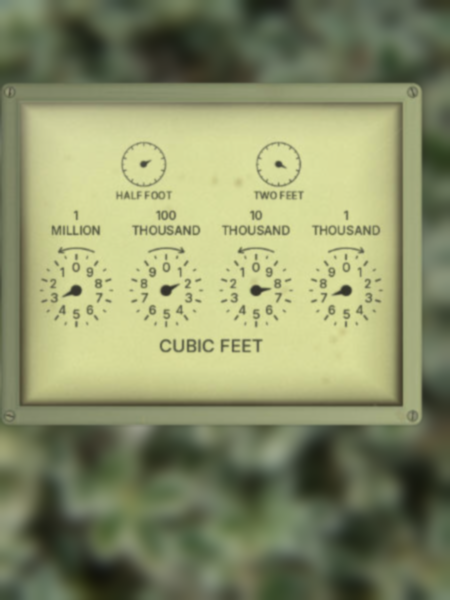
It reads 317700 ft³
